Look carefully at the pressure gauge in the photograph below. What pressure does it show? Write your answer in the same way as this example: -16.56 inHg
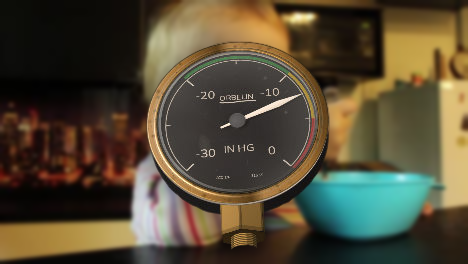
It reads -7.5 inHg
